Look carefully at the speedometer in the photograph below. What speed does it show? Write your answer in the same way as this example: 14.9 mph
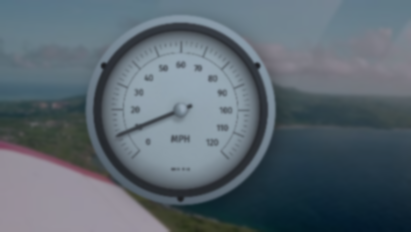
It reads 10 mph
